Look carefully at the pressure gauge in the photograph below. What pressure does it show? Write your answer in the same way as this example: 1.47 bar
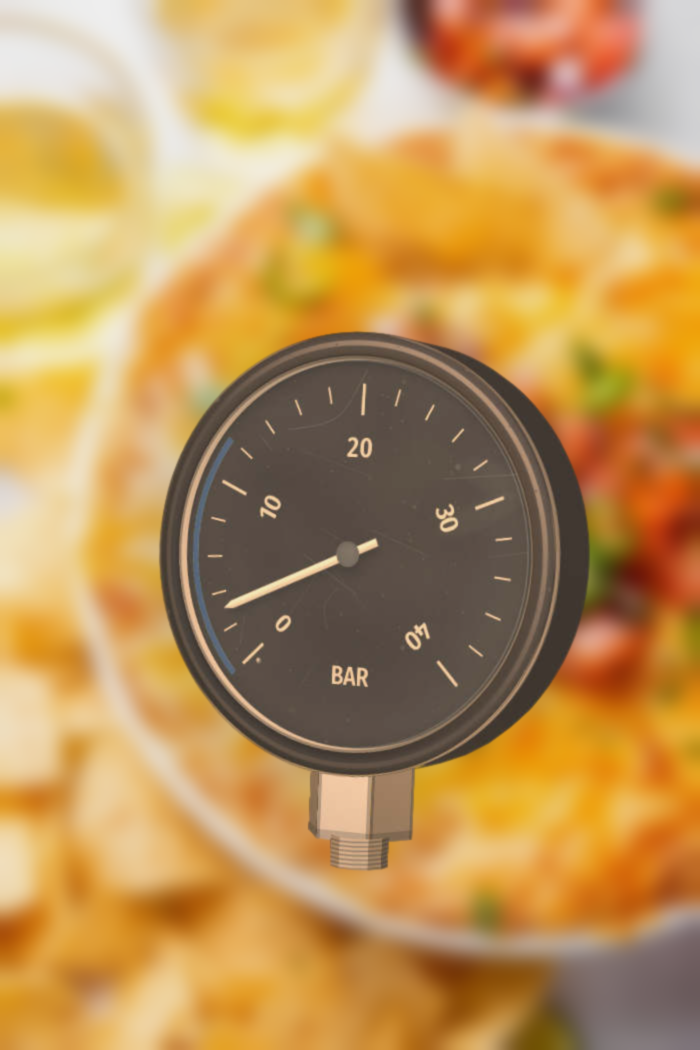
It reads 3 bar
